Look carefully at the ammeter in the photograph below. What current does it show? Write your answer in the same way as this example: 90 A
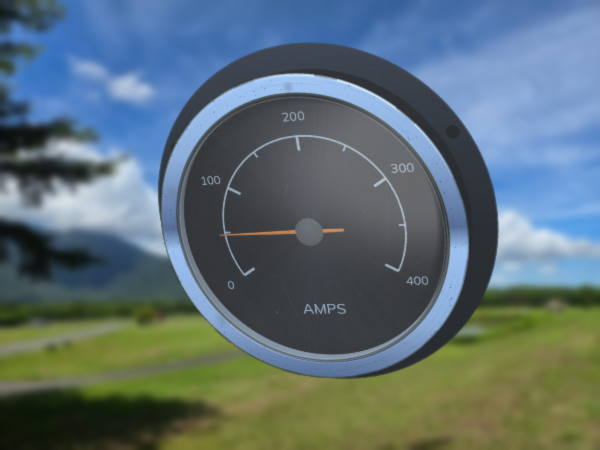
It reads 50 A
